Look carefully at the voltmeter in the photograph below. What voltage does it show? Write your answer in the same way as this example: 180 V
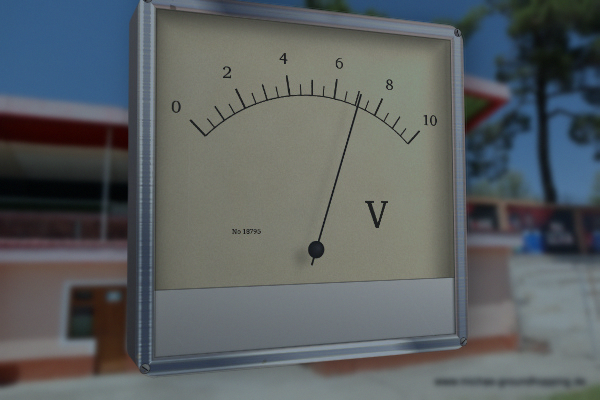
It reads 7 V
